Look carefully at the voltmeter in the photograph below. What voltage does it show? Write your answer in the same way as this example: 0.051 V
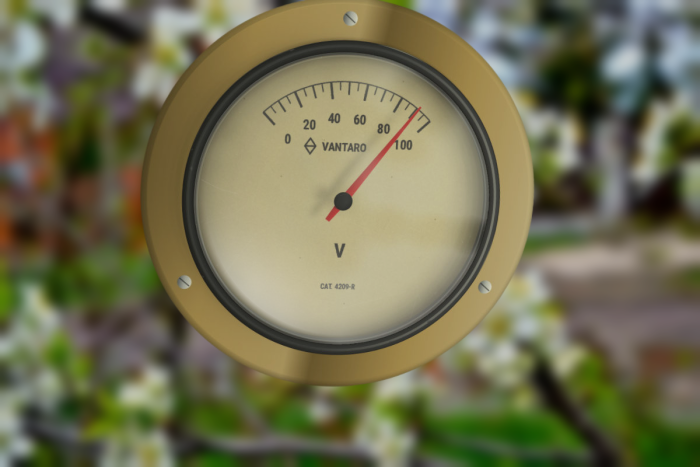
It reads 90 V
